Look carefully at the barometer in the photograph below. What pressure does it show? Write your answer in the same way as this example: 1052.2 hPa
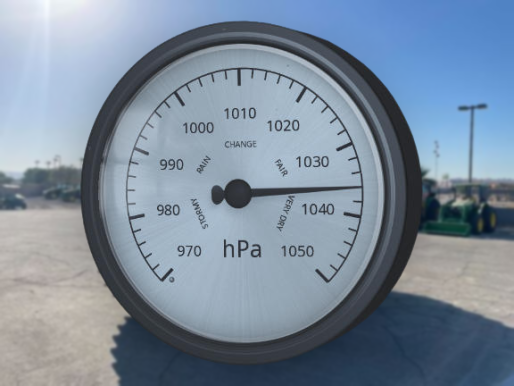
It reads 1036 hPa
